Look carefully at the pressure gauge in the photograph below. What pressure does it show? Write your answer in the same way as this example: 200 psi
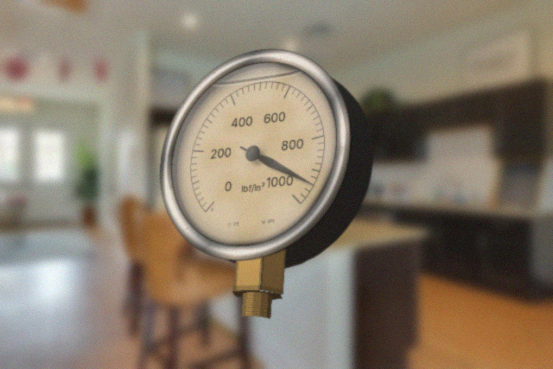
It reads 940 psi
